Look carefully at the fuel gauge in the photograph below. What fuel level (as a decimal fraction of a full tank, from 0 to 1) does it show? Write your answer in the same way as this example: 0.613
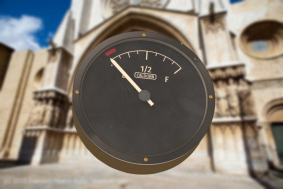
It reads 0
